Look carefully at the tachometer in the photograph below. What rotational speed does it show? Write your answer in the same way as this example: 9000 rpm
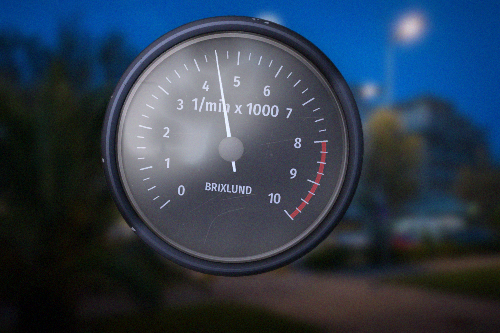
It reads 4500 rpm
